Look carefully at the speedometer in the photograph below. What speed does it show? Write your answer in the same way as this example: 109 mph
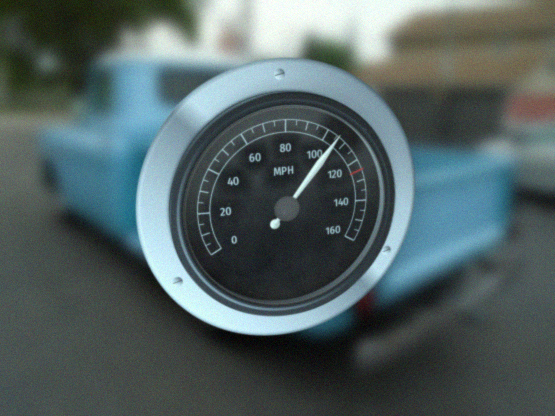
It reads 105 mph
